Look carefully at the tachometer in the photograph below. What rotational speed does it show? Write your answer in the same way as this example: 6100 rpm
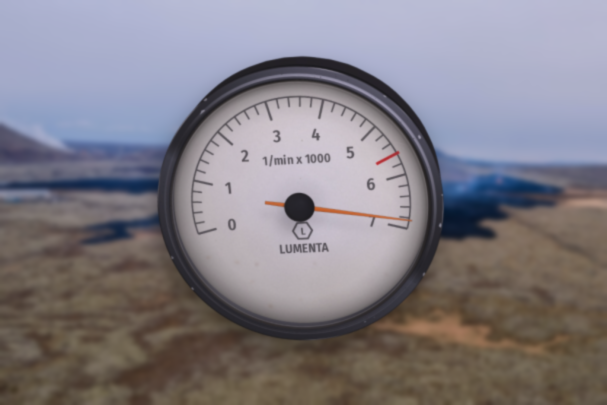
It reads 6800 rpm
